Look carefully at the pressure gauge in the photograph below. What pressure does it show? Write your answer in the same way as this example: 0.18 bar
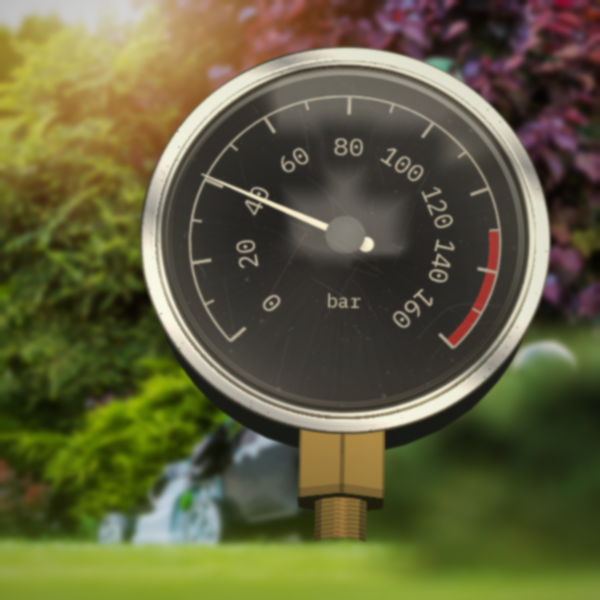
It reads 40 bar
